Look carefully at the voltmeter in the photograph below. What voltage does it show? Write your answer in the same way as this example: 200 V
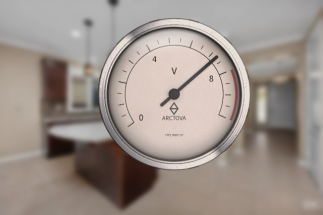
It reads 7.25 V
